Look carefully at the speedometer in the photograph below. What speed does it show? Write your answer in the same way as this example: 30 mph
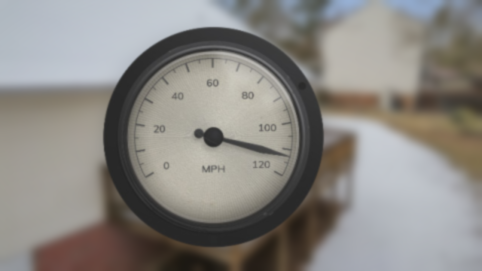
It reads 112.5 mph
